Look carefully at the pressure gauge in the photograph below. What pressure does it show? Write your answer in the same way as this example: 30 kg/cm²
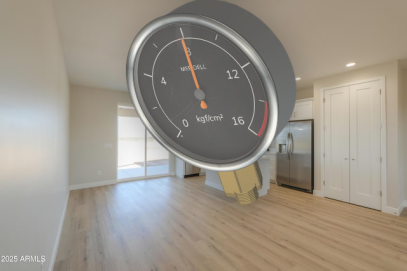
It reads 8 kg/cm²
